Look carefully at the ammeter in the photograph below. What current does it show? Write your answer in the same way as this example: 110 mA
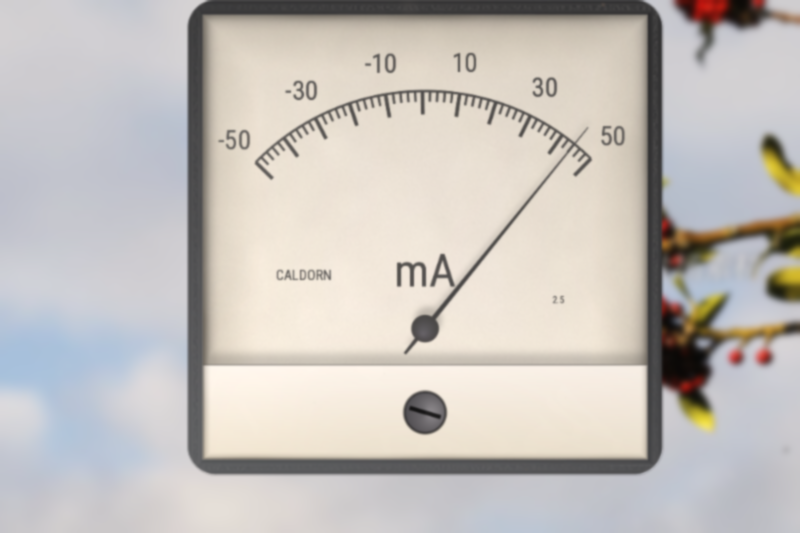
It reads 44 mA
